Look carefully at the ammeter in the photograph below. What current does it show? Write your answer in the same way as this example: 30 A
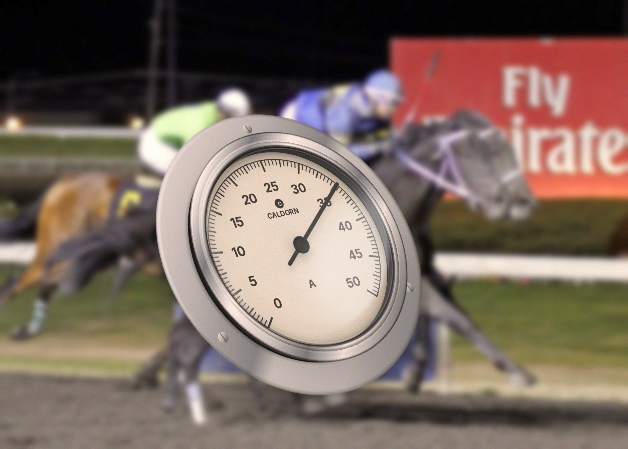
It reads 35 A
